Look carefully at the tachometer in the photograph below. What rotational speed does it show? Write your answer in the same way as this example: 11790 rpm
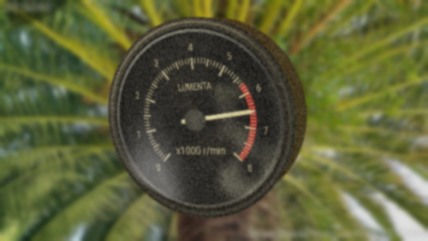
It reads 6500 rpm
